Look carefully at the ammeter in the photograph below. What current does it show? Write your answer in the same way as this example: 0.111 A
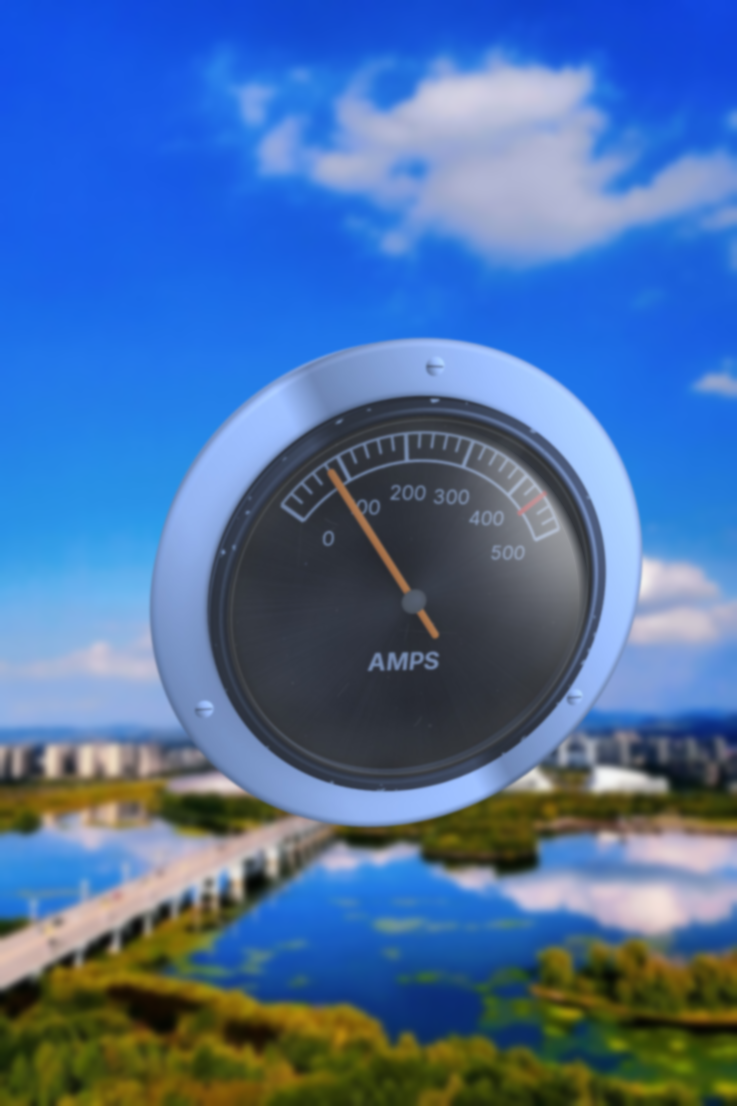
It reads 80 A
